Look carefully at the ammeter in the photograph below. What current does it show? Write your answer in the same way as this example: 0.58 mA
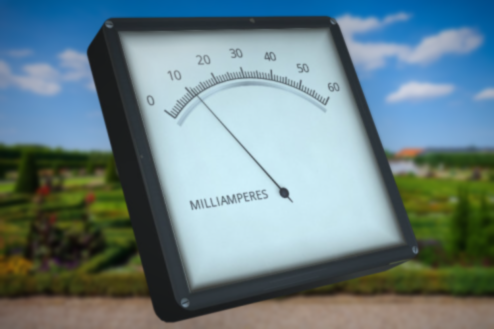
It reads 10 mA
